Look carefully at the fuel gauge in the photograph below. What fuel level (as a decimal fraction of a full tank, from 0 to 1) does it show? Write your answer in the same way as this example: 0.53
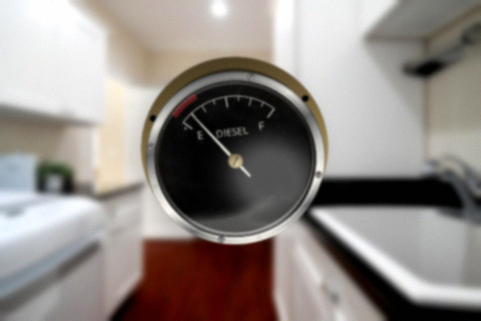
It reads 0.125
